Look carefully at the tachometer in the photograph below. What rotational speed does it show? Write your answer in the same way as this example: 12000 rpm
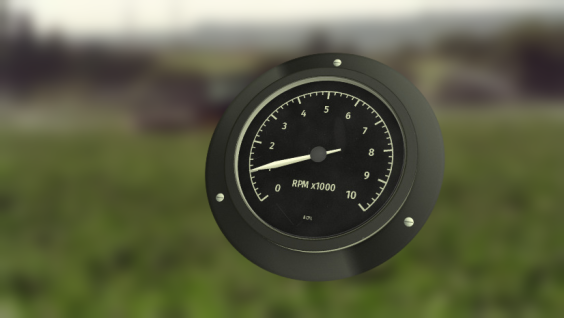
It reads 1000 rpm
